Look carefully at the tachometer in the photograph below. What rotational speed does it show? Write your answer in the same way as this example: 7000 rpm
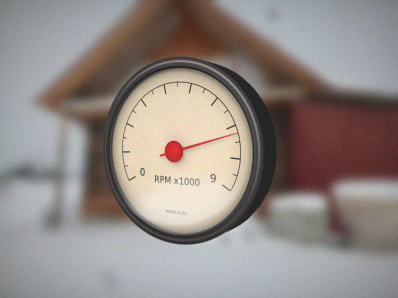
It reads 7250 rpm
